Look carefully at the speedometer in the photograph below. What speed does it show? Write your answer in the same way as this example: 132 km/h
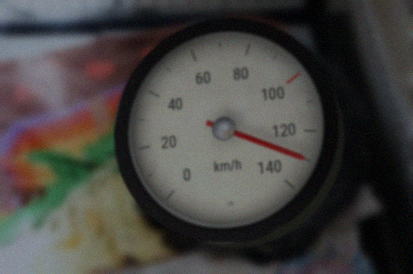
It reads 130 km/h
